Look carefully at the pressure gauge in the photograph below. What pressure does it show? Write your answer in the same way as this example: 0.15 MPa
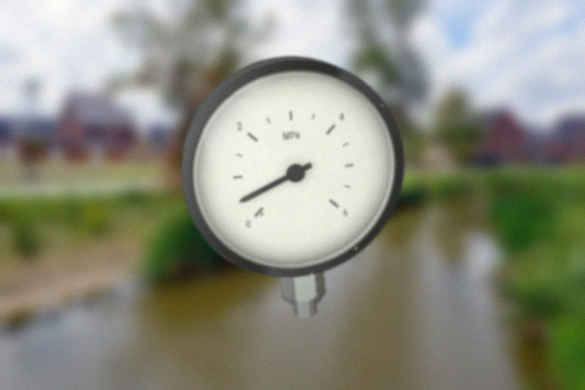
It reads 0.5 MPa
